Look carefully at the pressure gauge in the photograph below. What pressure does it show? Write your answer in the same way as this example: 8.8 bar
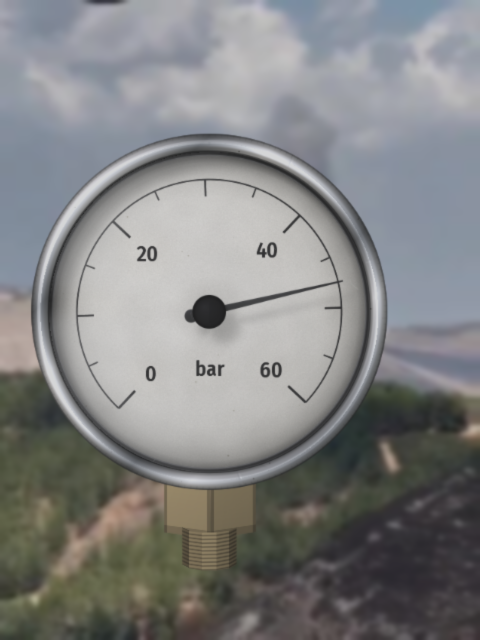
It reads 47.5 bar
